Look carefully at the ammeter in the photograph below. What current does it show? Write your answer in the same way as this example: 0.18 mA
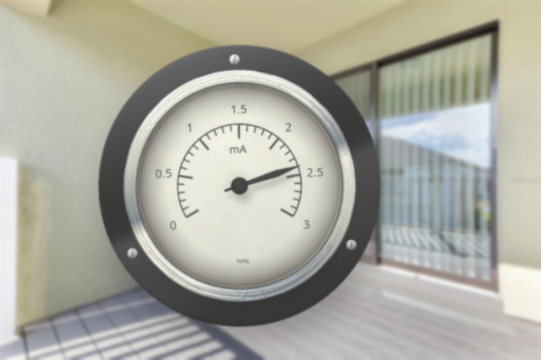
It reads 2.4 mA
